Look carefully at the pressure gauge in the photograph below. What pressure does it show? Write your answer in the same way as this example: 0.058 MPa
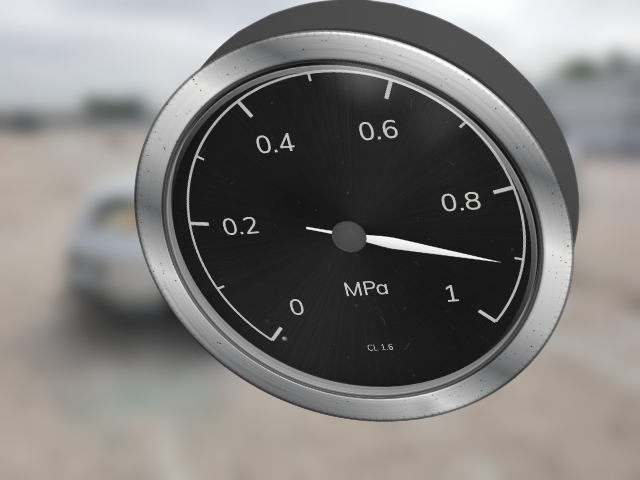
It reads 0.9 MPa
